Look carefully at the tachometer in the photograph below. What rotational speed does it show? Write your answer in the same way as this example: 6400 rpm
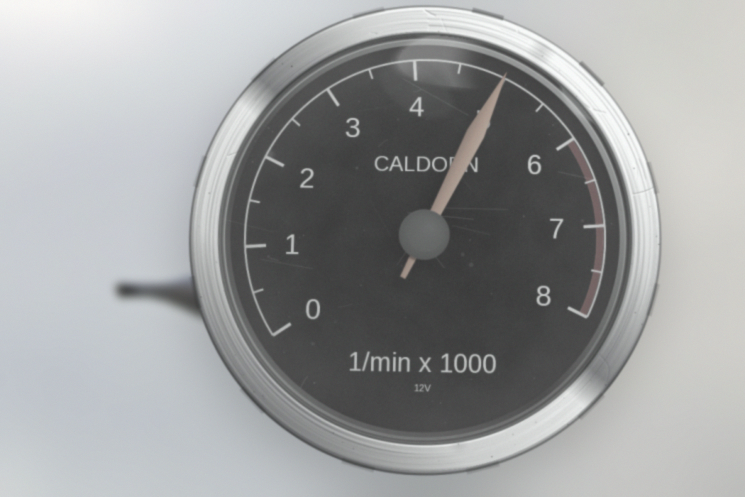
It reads 5000 rpm
